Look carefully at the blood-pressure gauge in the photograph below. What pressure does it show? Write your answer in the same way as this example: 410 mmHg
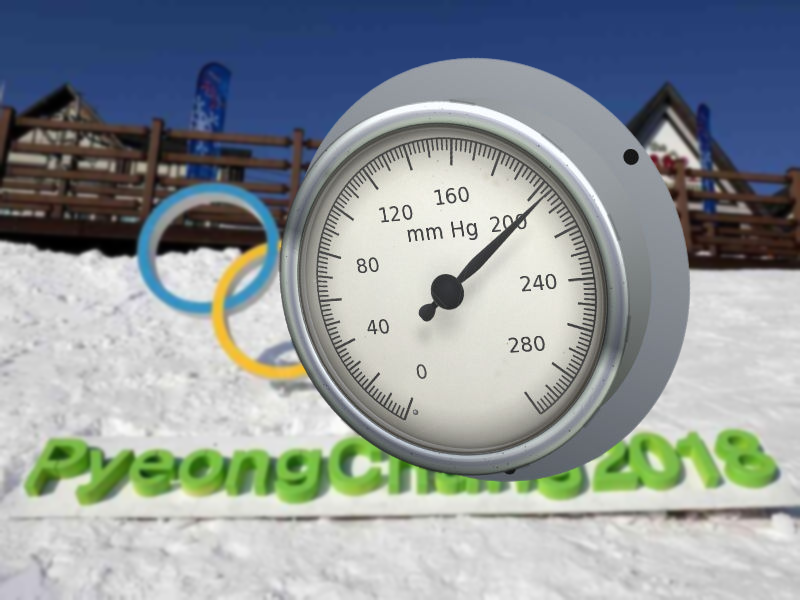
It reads 204 mmHg
